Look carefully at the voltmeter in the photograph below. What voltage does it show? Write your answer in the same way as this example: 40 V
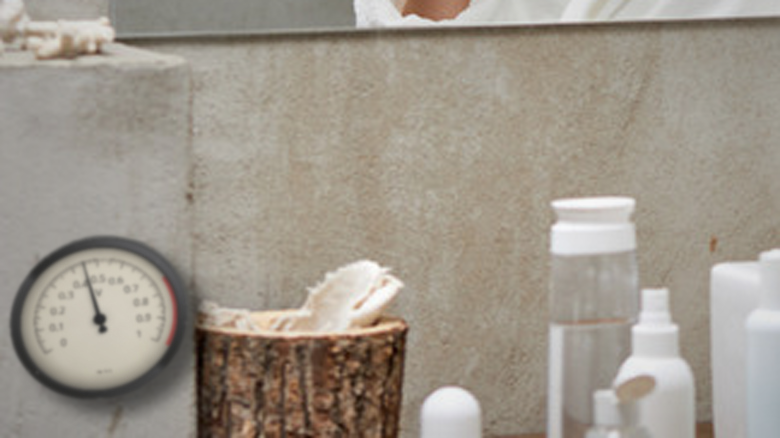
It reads 0.45 V
